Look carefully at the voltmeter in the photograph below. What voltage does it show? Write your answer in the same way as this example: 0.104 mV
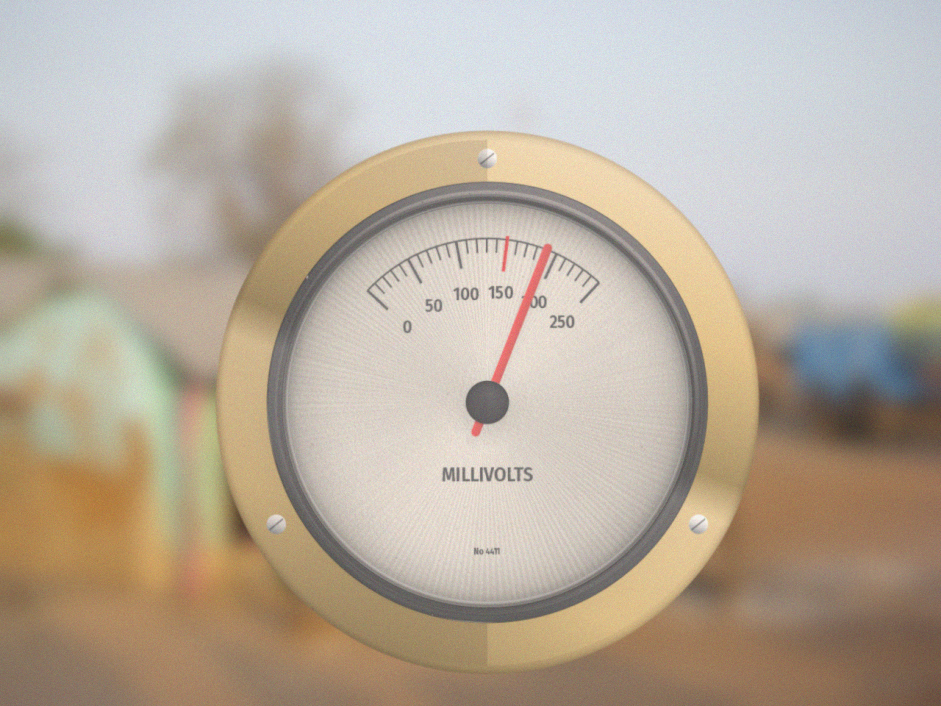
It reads 190 mV
